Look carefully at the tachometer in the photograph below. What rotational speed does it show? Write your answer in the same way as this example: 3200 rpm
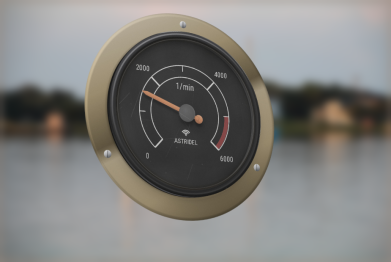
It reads 1500 rpm
